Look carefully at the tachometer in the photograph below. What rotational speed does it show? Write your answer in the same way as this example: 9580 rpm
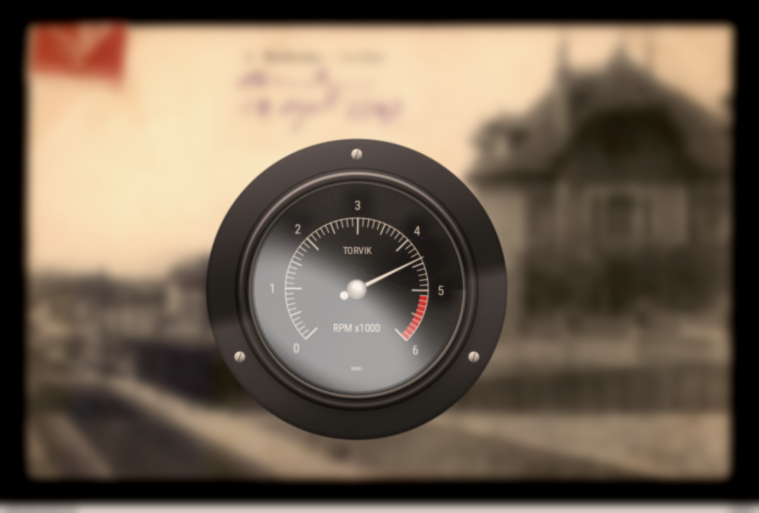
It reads 4400 rpm
